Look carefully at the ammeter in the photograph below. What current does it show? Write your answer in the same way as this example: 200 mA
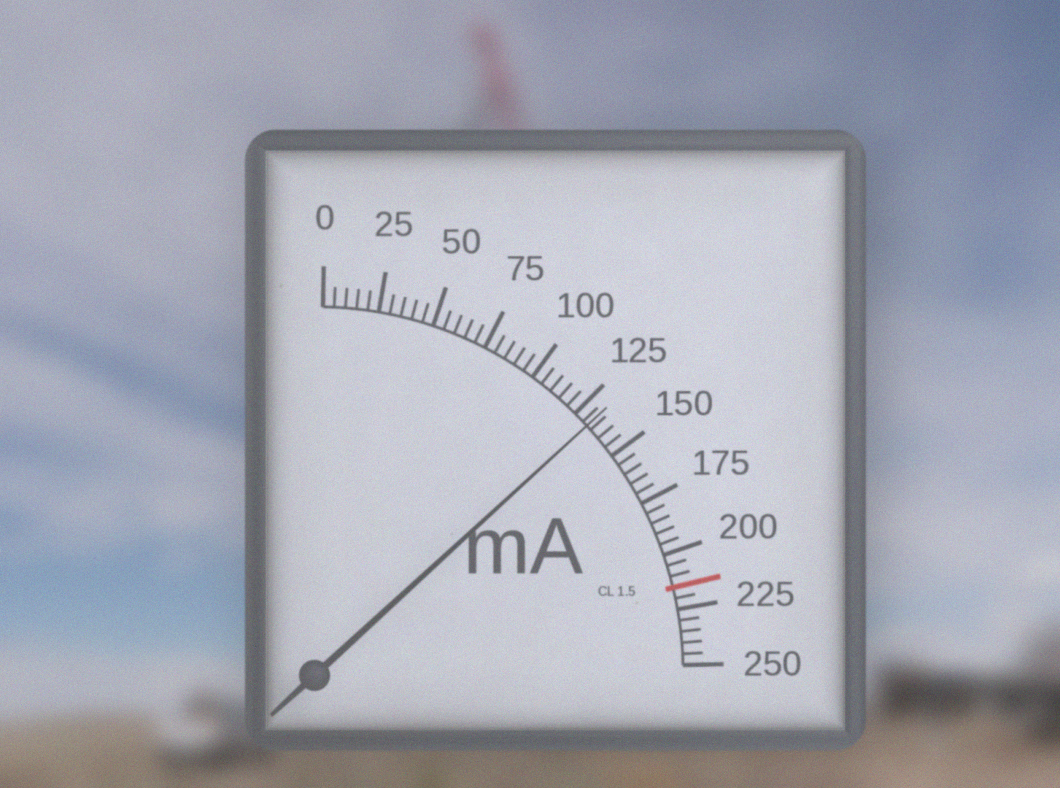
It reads 132.5 mA
